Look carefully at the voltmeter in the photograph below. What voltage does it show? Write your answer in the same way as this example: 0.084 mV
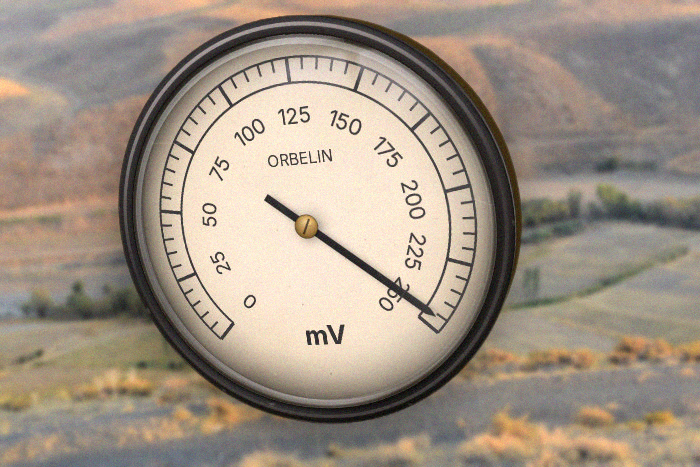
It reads 245 mV
